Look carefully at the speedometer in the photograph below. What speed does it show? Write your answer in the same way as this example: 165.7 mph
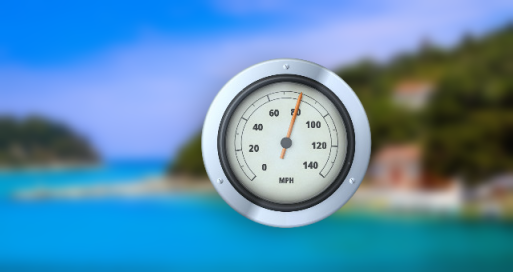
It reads 80 mph
